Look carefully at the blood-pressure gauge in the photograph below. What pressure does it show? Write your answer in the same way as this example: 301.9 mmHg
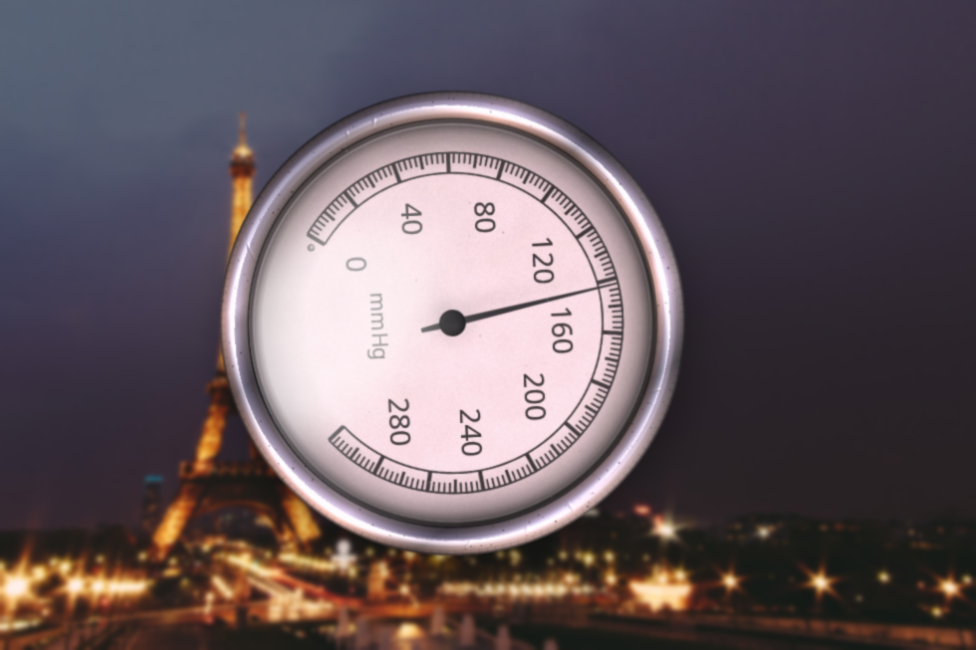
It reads 142 mmHg
